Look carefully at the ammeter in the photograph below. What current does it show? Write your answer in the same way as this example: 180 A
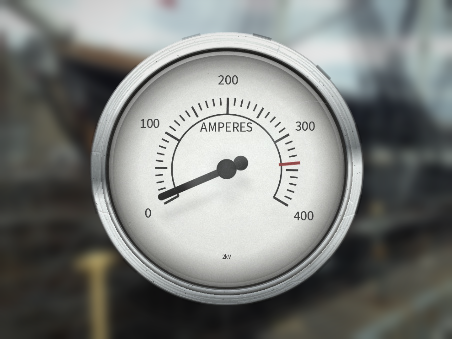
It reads 10 A
